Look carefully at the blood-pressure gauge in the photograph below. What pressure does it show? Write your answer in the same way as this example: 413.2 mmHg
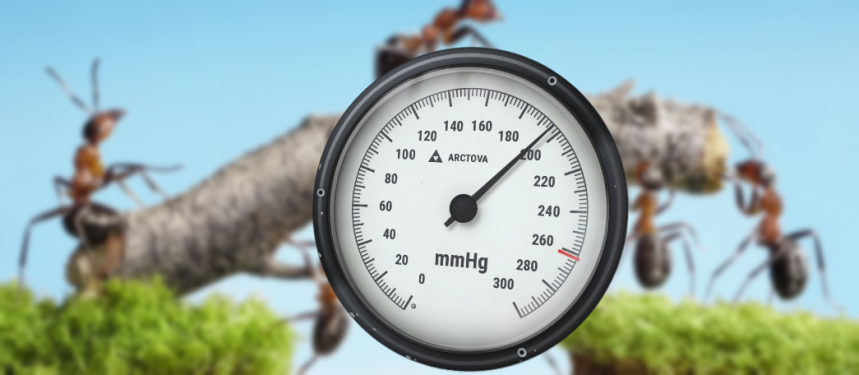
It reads 196 mmHg
